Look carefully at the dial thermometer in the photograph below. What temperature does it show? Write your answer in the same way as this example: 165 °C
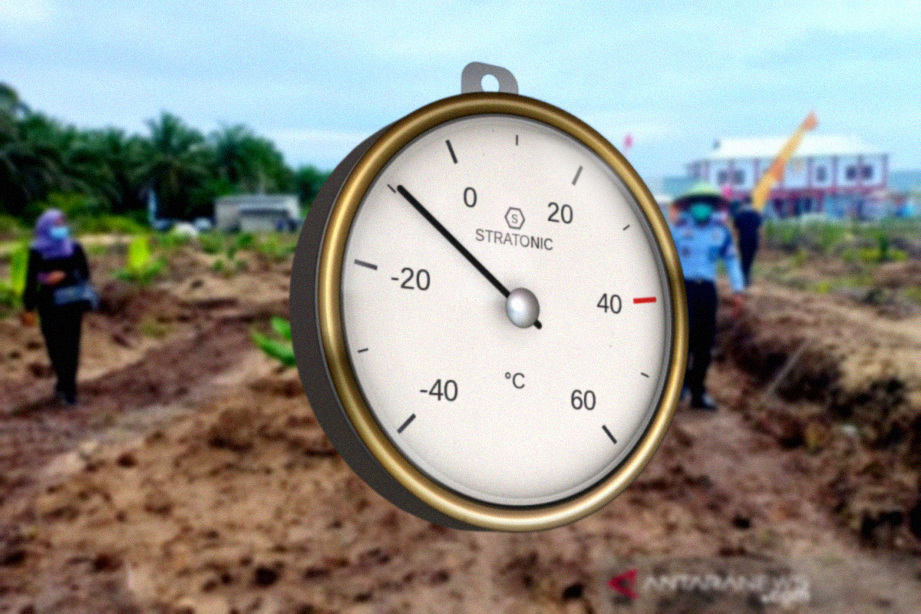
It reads -10 °C
